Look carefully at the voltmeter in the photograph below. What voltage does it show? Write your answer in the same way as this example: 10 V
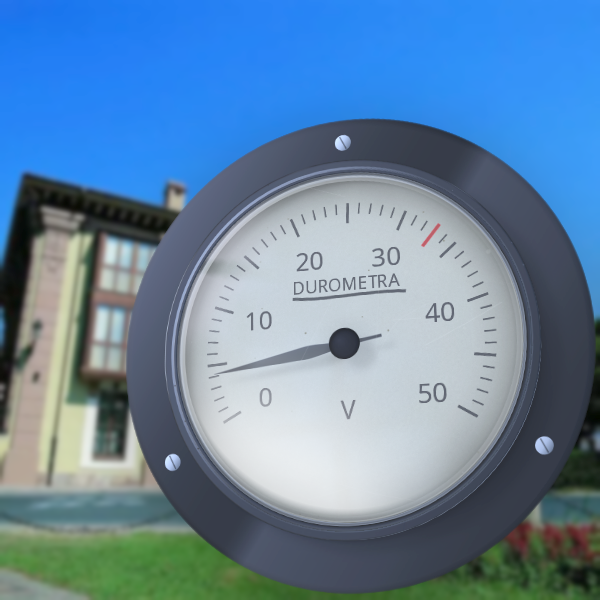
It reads 4 V
